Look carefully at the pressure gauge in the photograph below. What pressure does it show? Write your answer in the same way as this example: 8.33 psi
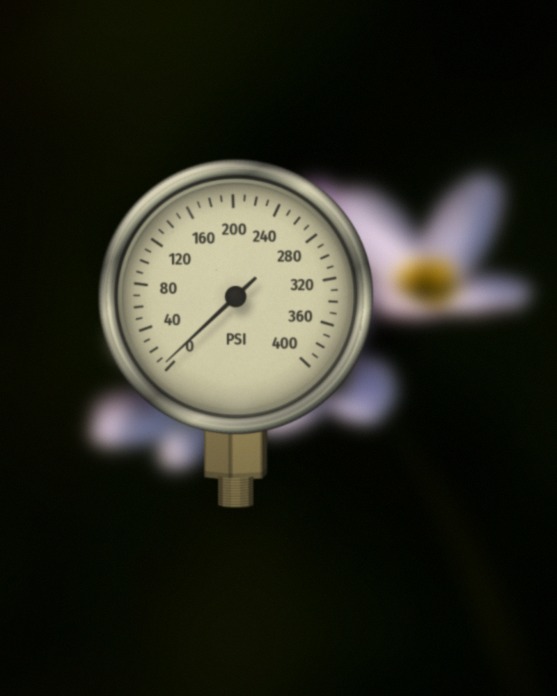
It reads 5 psi
